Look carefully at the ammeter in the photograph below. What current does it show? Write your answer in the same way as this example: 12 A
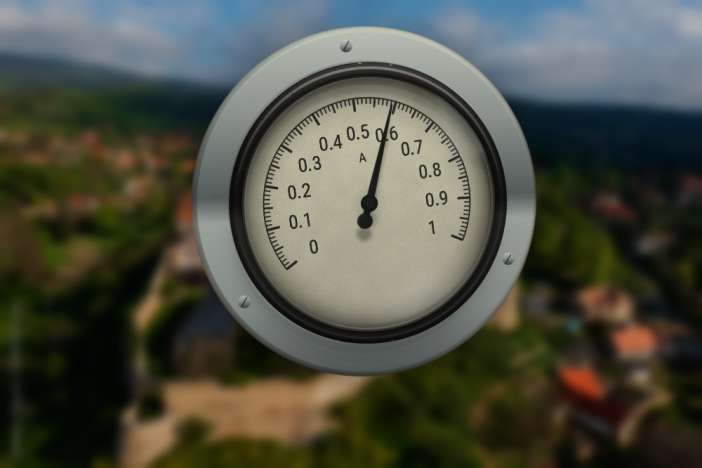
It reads 0.59 A
